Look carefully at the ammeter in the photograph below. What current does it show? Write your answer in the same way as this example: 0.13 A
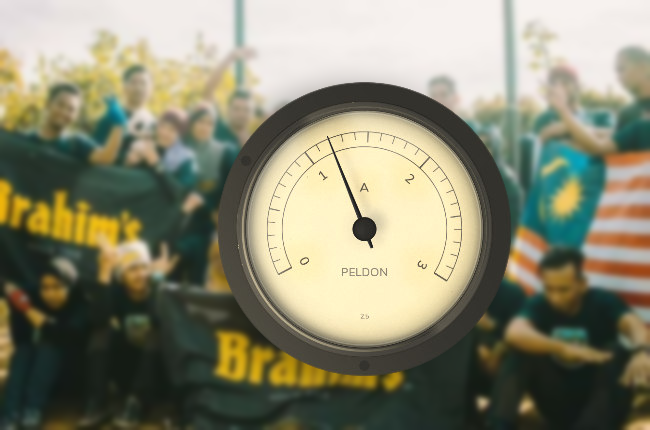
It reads 1.2 A
